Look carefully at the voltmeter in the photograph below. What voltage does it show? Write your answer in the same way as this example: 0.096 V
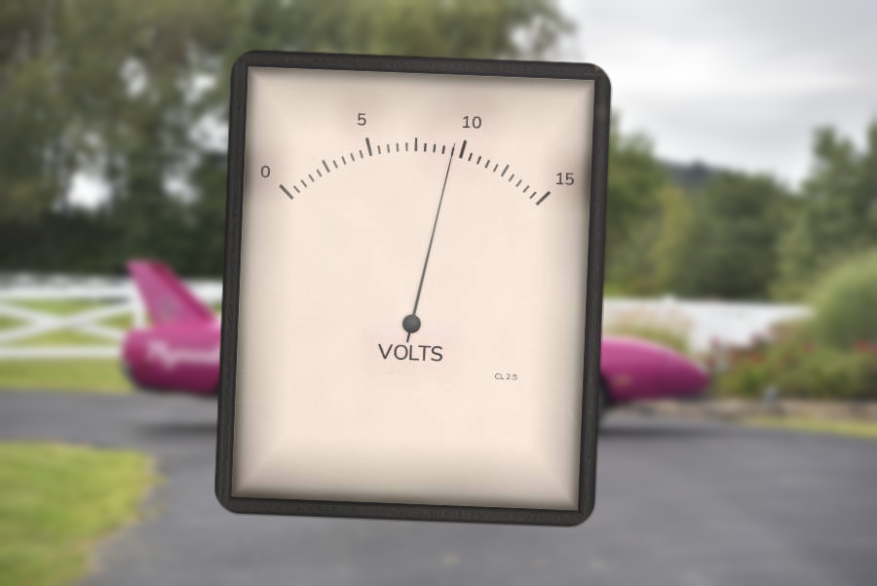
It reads 9.5 V
